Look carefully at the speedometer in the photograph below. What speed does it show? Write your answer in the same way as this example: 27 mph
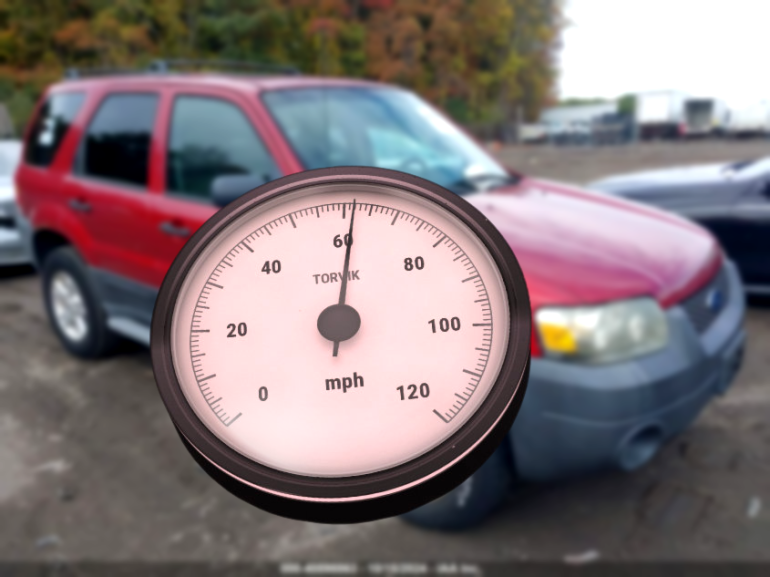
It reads 62 mph
